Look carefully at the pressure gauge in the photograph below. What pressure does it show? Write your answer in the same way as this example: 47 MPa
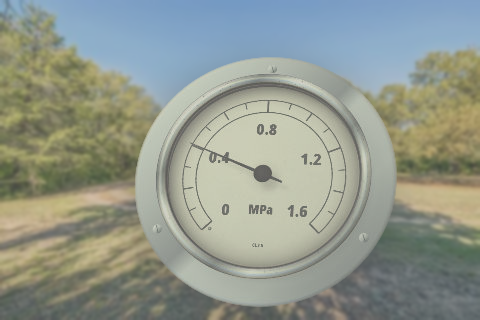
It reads 0.4 MPa
